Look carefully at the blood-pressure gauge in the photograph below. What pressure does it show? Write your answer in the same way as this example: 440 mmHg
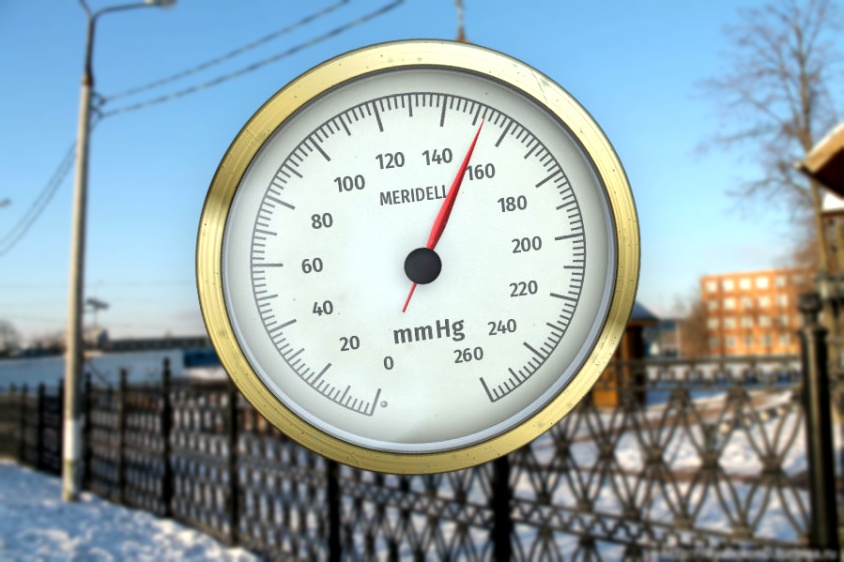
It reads 152 mmHg
